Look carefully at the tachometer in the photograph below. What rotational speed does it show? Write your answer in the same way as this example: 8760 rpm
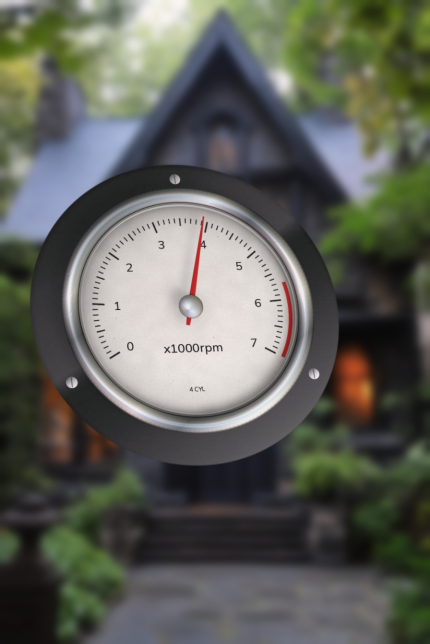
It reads 3900 rpm
